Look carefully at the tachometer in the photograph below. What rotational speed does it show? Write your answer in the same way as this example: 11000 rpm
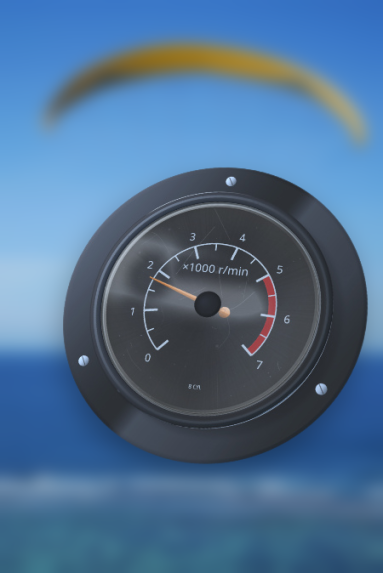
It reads 1750 rpm
